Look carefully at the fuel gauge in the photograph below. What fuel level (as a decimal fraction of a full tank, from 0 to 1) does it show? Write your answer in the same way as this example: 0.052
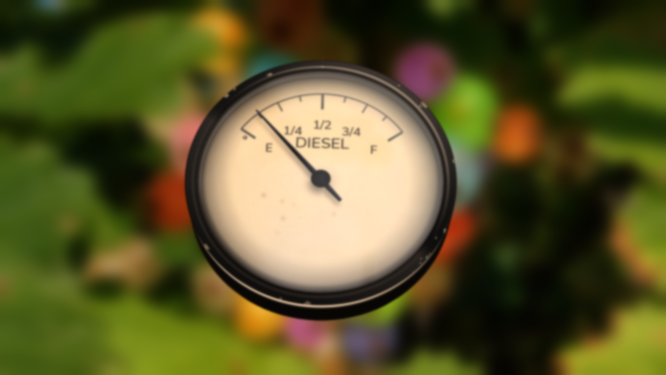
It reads 0.125
